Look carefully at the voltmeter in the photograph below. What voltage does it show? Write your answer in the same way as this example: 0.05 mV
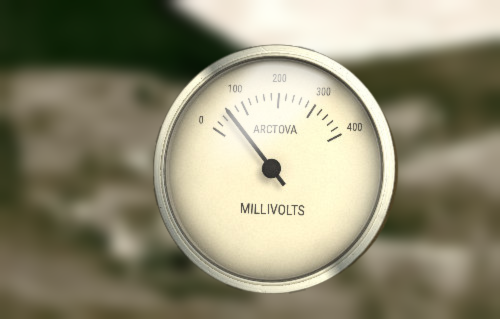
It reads 60 mV
